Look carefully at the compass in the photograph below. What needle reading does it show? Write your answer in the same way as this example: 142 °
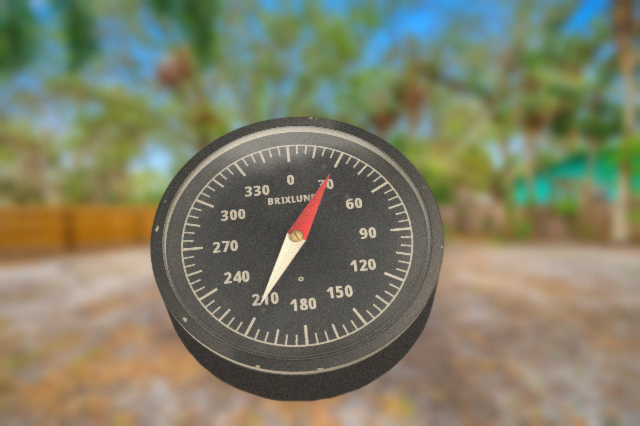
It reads 30 °
